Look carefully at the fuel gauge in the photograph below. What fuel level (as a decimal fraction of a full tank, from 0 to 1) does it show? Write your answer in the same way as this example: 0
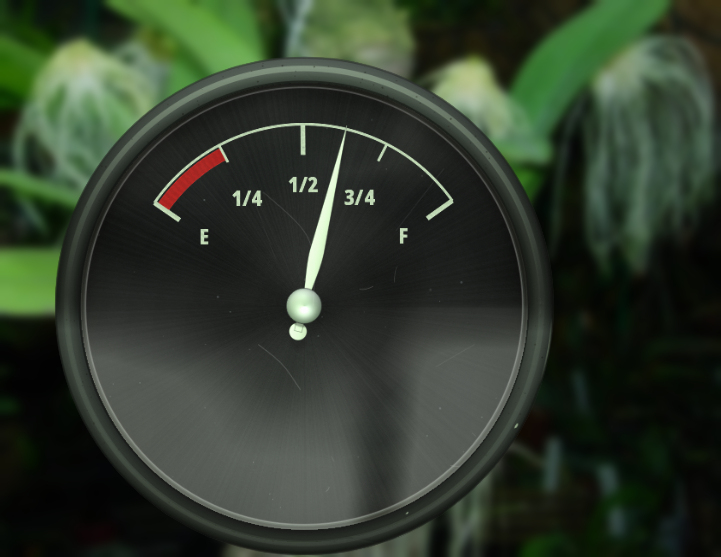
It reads 0.625
